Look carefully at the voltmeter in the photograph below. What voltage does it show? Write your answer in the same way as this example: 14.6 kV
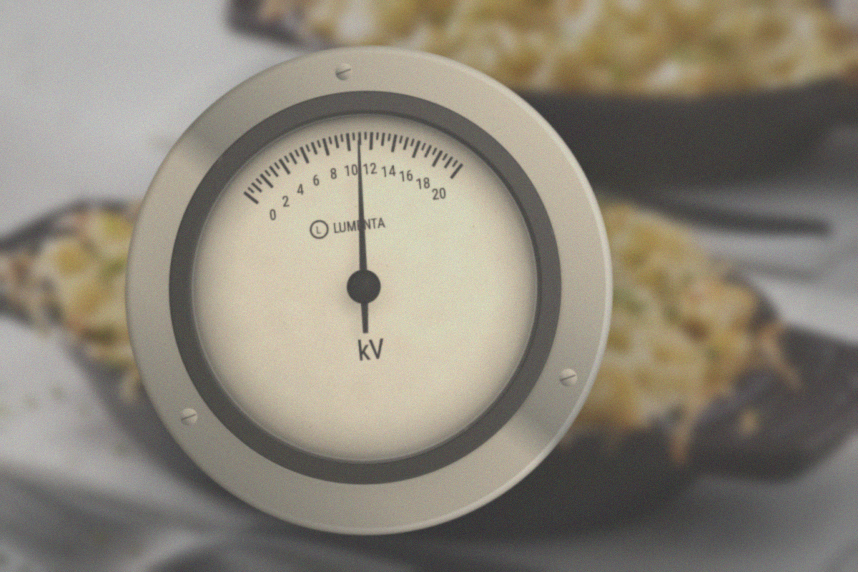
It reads 11 kV
